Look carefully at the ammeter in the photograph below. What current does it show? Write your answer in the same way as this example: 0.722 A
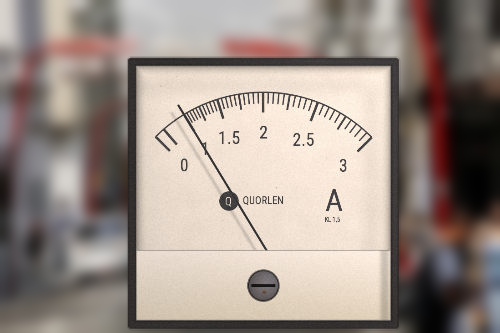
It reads 1 A
